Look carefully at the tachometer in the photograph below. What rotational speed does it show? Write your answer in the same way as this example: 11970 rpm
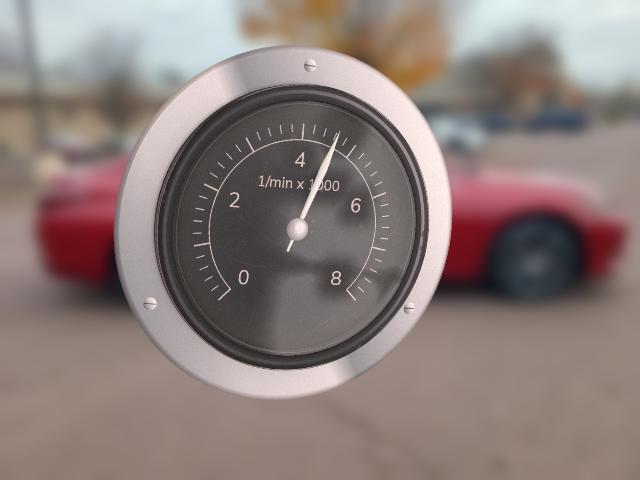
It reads 4600 rpm
